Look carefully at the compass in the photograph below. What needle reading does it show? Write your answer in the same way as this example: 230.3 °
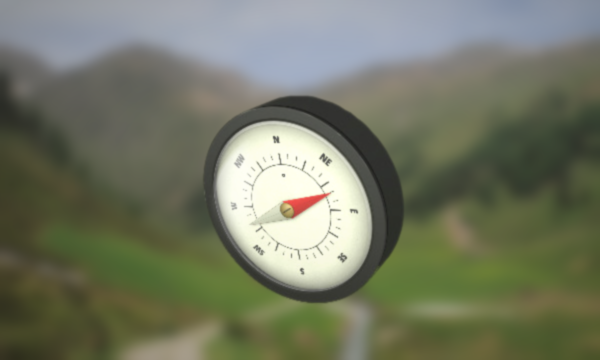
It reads 70 °
